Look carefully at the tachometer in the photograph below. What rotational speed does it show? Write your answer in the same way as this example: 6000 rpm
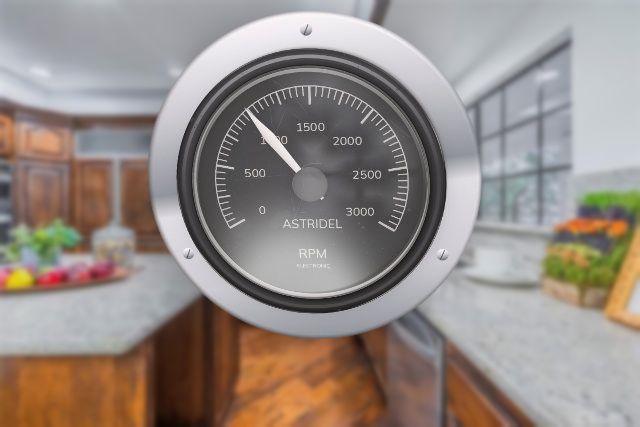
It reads 1000 rpm
